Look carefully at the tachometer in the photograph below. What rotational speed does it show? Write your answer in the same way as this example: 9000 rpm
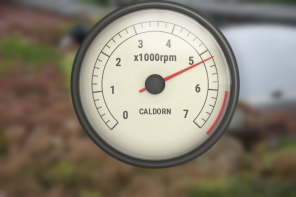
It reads 5200 rpm
